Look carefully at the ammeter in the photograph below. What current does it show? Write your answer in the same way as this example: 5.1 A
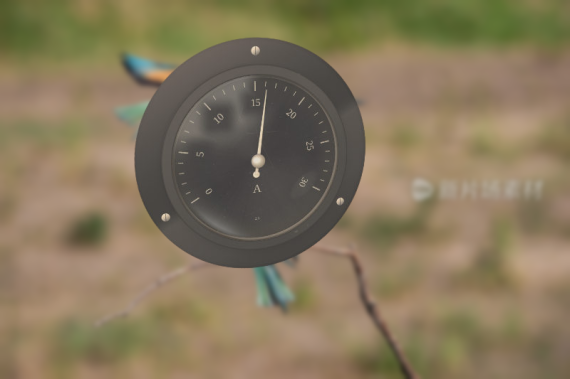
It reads 16 A
